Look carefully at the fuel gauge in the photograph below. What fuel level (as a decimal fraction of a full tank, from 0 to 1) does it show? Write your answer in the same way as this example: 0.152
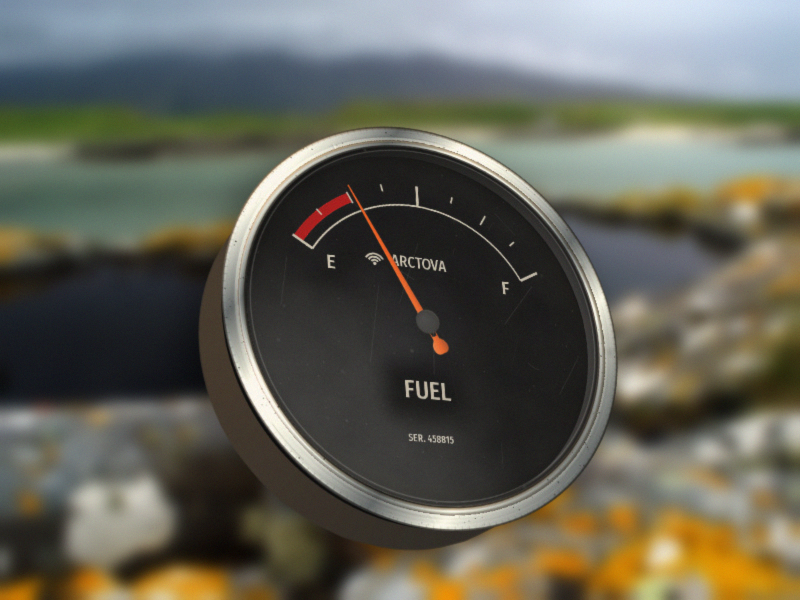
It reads 0.25
